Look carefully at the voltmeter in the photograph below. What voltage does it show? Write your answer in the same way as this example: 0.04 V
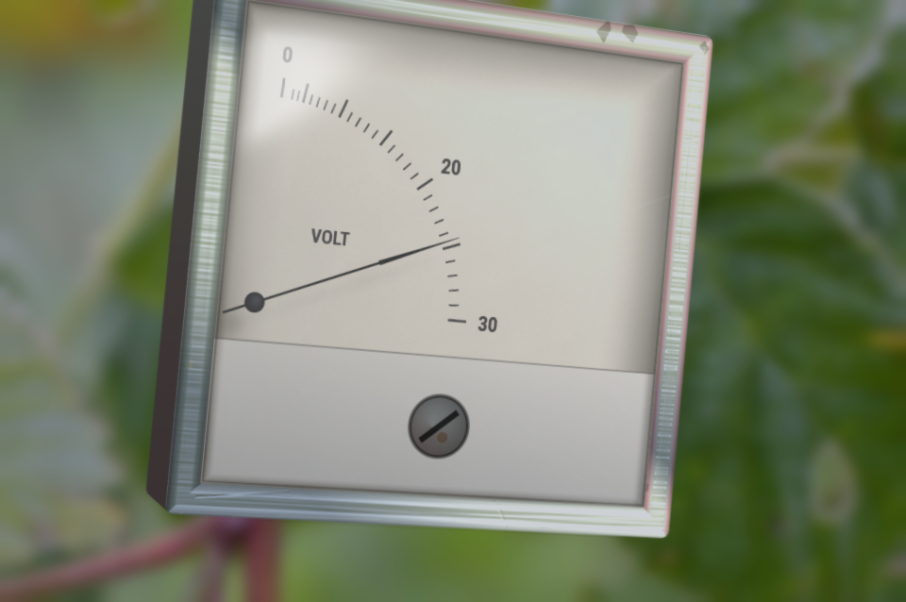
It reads 24.5 V
